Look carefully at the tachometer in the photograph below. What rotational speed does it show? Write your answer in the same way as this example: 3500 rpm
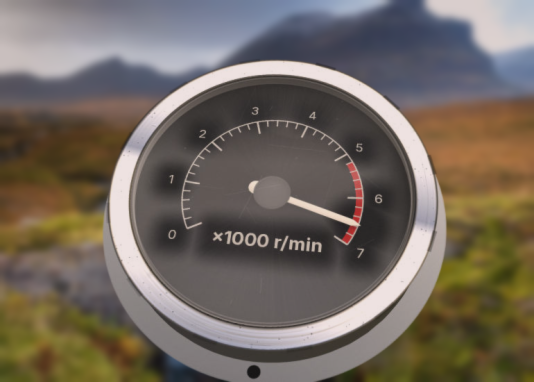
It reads 6600 rpm
